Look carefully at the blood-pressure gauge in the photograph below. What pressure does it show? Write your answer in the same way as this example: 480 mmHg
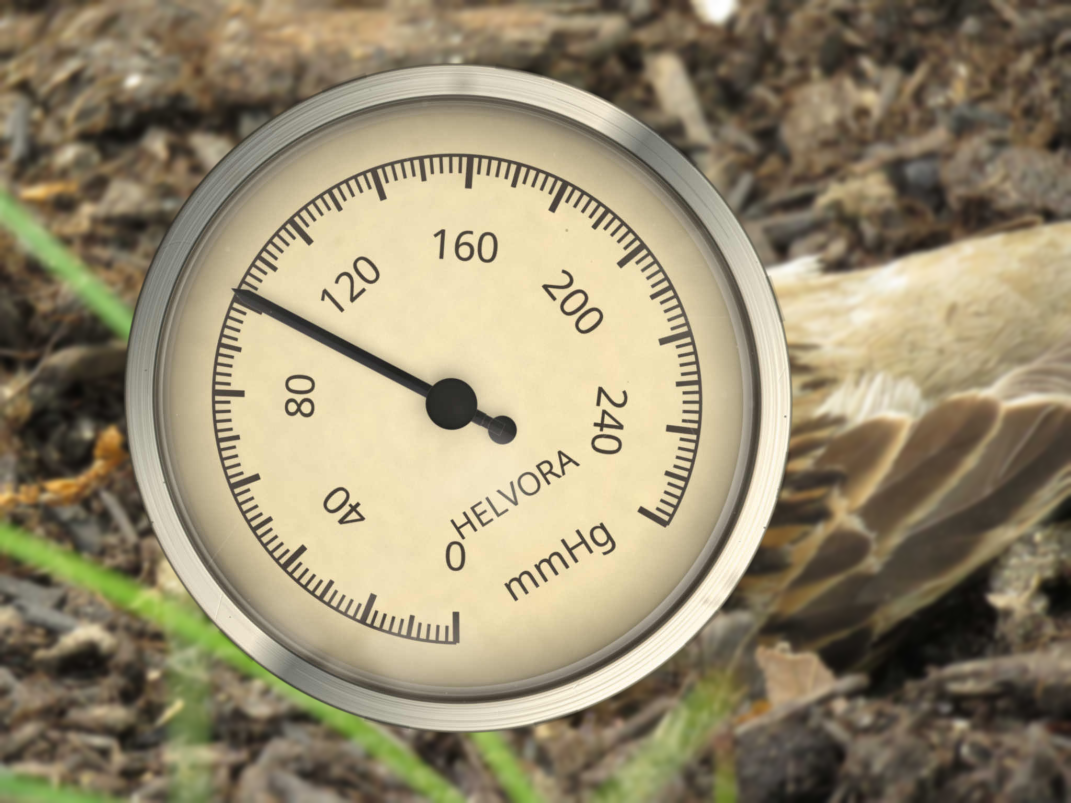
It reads 102 mmHg
